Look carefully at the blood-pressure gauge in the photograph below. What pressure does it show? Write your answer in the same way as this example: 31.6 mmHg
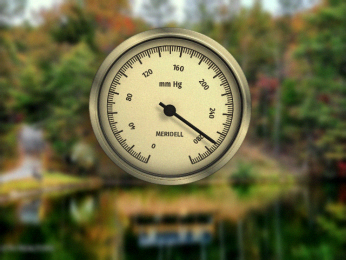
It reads 270 mmHg
